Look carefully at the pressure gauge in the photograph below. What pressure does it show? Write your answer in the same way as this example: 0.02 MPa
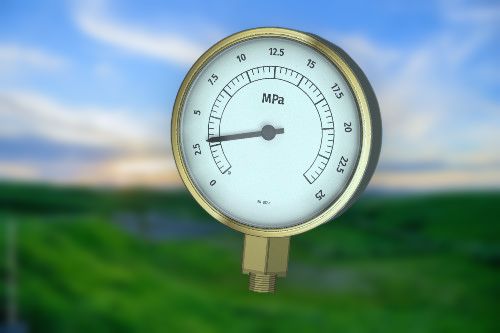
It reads 3 MPa
